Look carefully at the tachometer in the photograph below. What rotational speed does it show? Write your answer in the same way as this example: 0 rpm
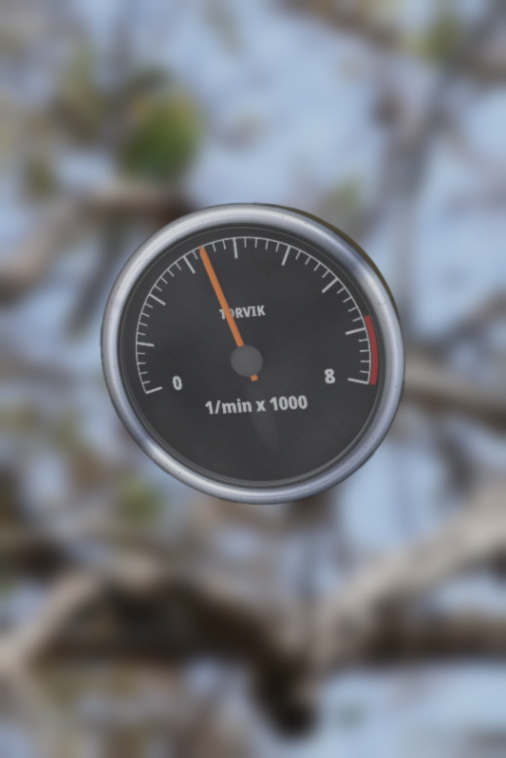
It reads 3400 rpm
